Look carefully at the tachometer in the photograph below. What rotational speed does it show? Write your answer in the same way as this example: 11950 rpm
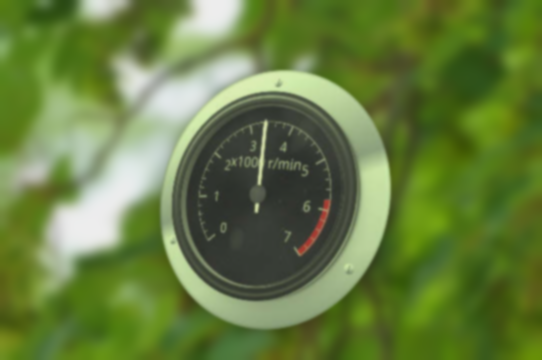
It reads 3400 rpm
